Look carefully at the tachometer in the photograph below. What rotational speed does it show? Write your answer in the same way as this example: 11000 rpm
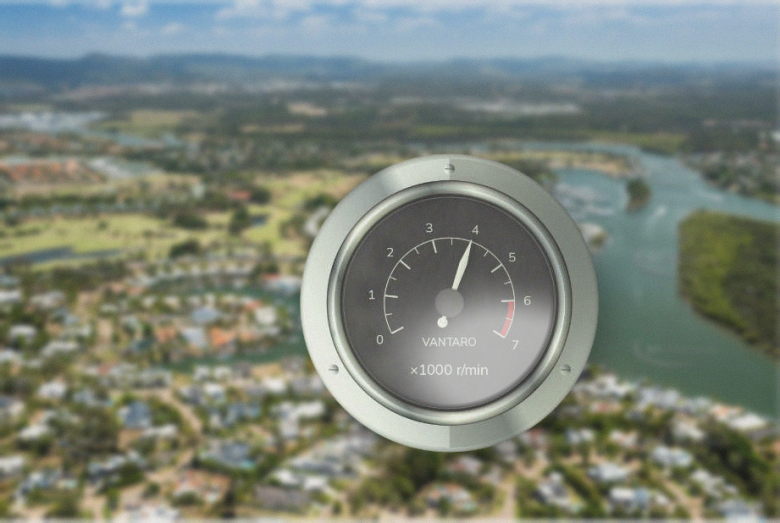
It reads 4000 rpm
